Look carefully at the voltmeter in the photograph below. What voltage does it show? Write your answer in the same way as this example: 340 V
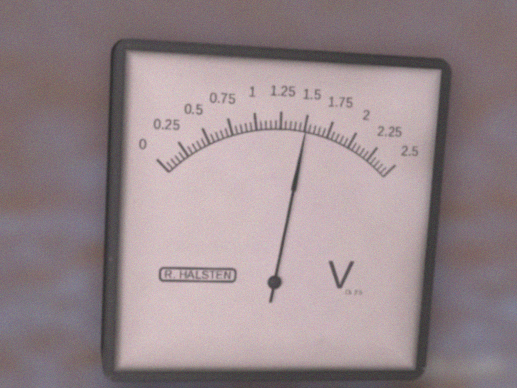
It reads 1.5 V
